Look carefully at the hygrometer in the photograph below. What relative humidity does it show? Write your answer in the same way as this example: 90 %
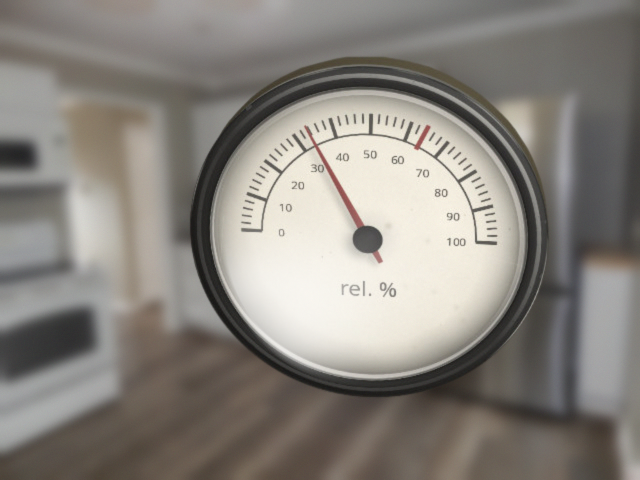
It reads 34 %
